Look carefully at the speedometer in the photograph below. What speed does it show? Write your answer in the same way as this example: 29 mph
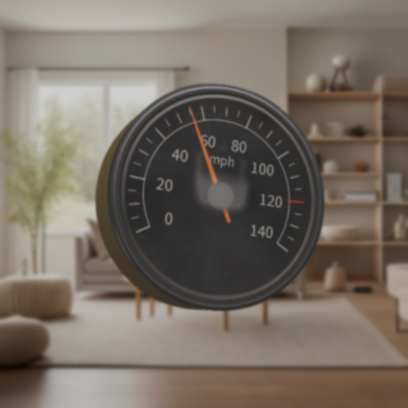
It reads 55 mph
